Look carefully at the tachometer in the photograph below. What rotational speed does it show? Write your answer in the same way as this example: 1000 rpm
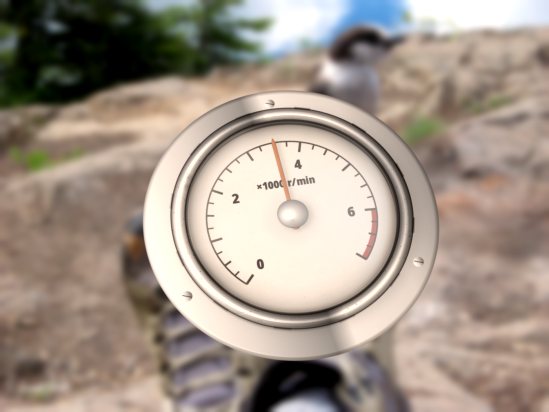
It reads 3500 rpm
